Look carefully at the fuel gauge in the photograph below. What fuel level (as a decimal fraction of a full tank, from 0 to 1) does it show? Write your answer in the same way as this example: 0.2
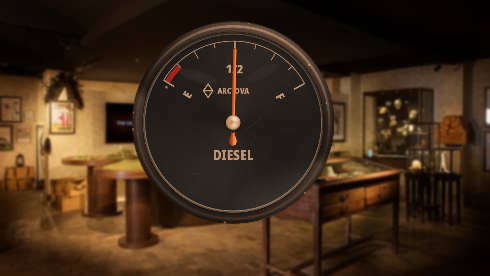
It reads 0.5
